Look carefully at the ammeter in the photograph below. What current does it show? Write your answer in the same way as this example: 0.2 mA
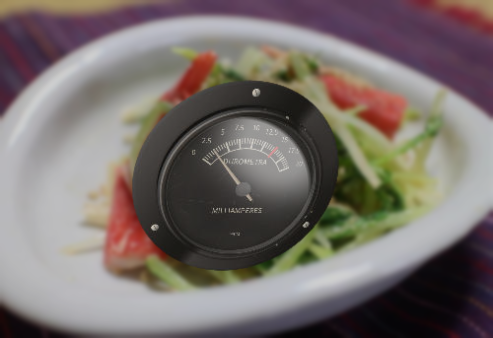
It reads 2.5 mA
